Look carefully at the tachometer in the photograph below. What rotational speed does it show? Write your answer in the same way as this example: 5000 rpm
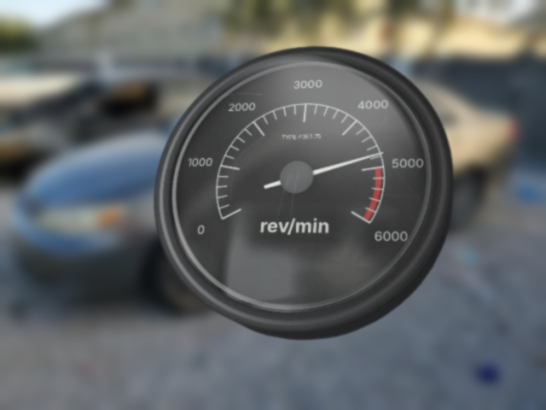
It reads 4800 rpm
